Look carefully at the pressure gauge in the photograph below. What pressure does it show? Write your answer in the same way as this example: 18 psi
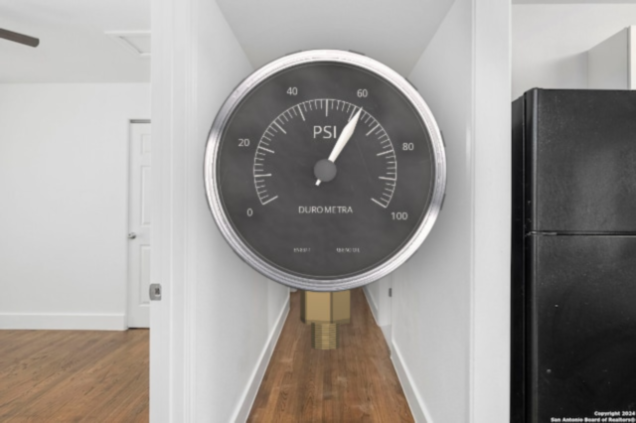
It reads 62 psi
